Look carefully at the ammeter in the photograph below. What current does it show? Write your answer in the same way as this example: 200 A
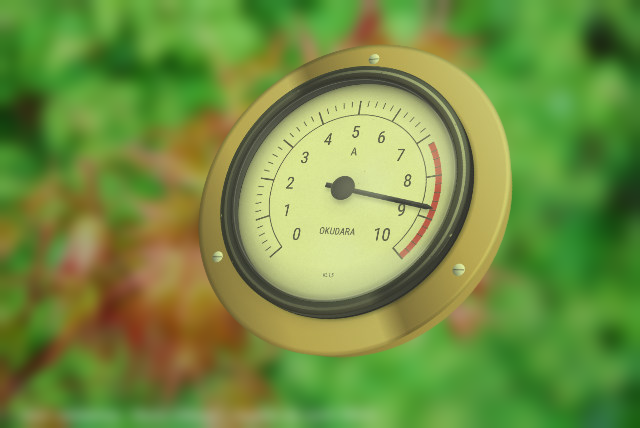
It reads 8.8 A
